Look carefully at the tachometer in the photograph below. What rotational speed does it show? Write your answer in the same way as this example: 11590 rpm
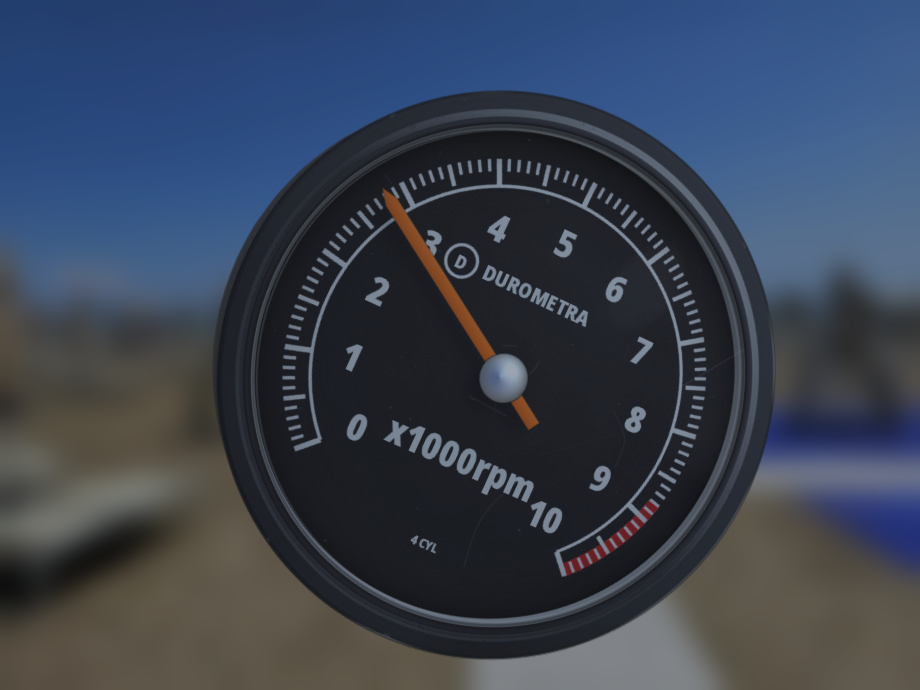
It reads 2800 rpm
